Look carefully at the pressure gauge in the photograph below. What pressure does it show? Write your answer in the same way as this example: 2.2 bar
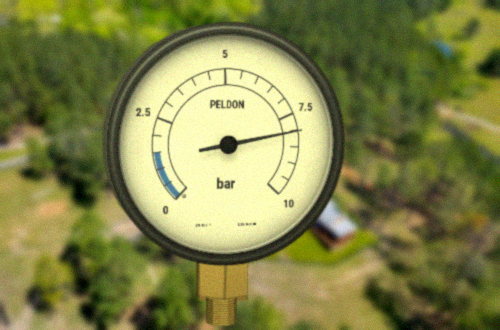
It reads 8 bar
